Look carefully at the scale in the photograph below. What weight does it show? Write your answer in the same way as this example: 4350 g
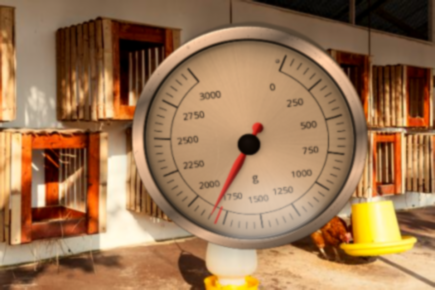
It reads 1850 g
